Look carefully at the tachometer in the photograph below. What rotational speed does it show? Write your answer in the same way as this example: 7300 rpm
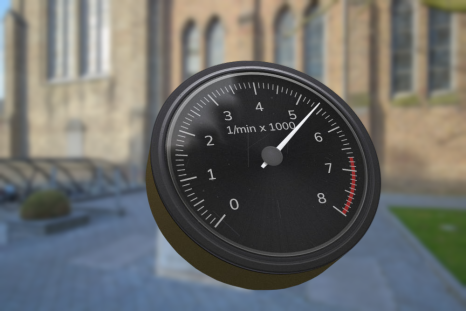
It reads 5400 rpm
